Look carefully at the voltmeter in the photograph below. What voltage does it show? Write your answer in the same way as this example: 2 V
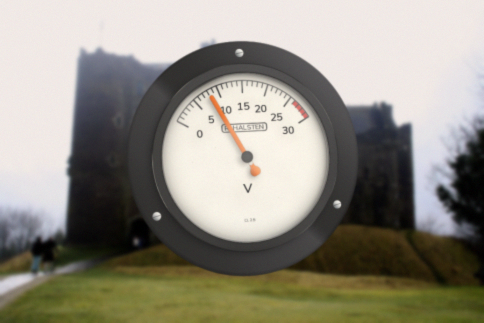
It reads 8 V
